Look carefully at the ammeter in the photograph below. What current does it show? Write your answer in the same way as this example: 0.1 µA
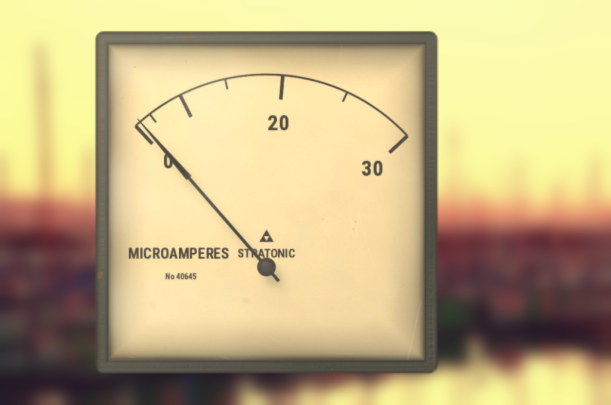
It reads 2.5 µA
